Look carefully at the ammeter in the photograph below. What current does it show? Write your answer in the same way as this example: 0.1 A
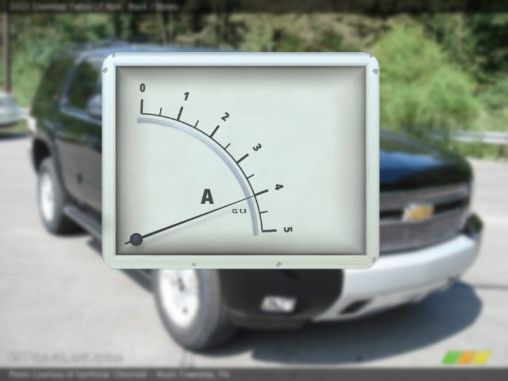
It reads 4 A
